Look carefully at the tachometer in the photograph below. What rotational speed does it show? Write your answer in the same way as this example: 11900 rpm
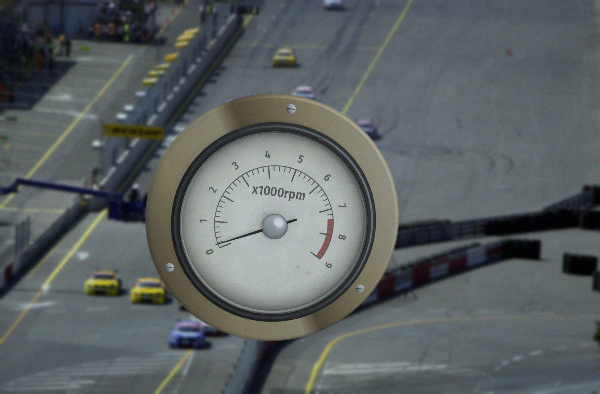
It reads 200 rpm
